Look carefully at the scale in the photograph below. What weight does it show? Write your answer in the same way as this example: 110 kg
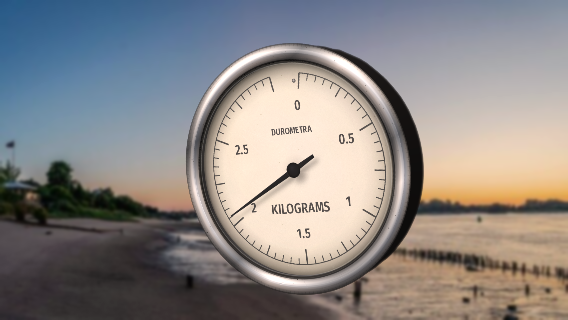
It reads 2.05 kg
